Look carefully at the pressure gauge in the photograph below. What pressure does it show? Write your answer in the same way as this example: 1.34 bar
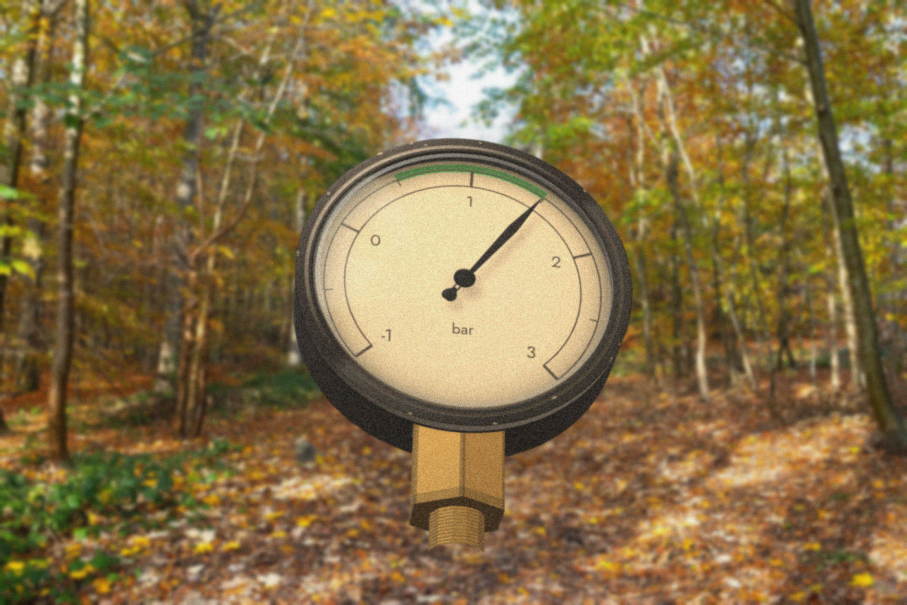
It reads 1.5 bar
